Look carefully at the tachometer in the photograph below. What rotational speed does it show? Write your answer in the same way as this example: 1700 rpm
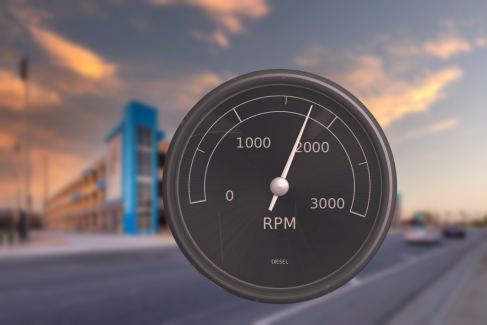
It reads 1750 rpm
